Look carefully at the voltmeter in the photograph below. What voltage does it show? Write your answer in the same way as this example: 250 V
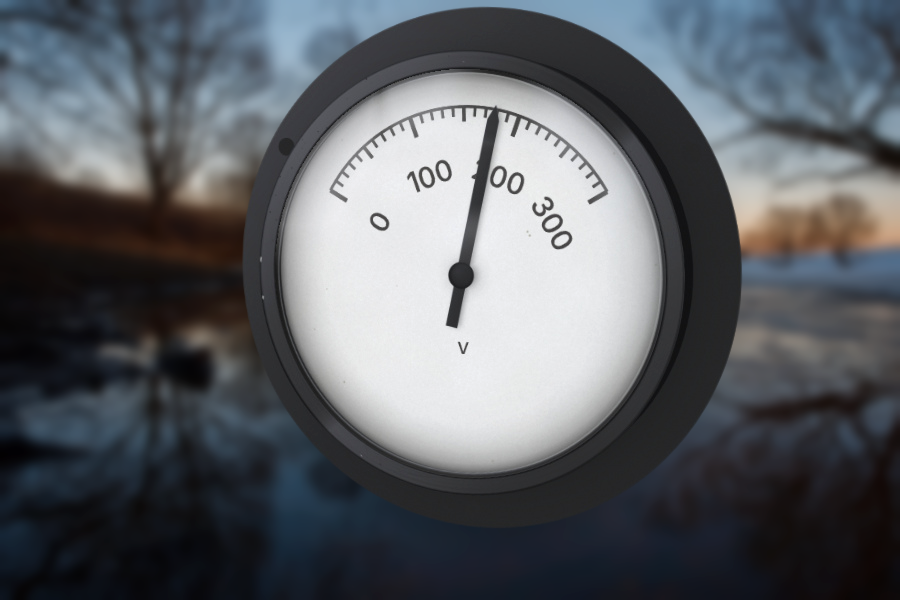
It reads 180 V
